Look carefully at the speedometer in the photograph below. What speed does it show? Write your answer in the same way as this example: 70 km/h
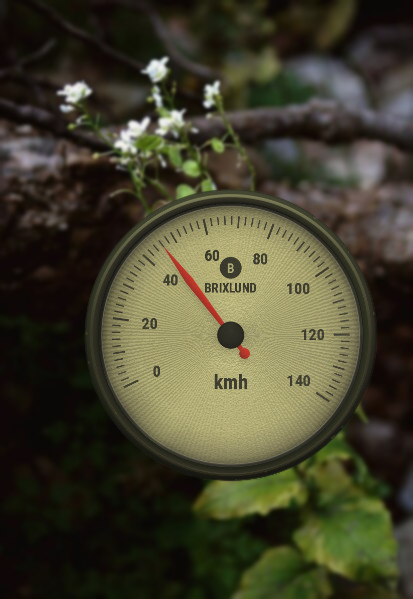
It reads 46 km/h
